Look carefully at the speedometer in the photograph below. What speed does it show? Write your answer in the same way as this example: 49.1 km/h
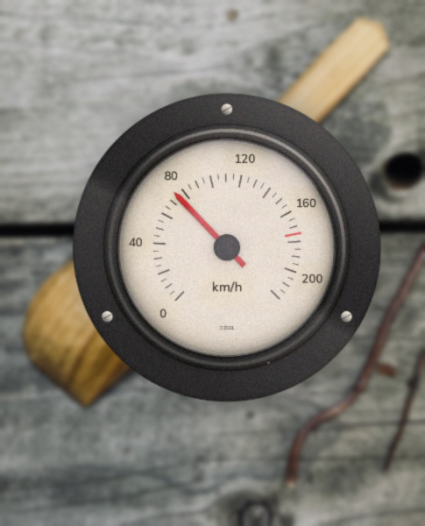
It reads 75 km/h
